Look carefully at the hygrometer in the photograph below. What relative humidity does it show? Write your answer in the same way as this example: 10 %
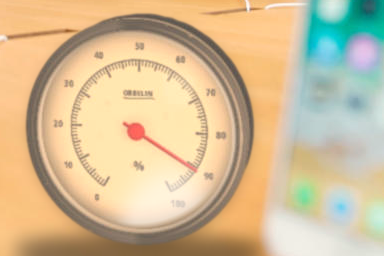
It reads 90 %
